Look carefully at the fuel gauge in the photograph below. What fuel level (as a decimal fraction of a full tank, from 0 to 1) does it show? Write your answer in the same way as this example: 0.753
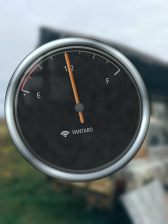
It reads 0.5
